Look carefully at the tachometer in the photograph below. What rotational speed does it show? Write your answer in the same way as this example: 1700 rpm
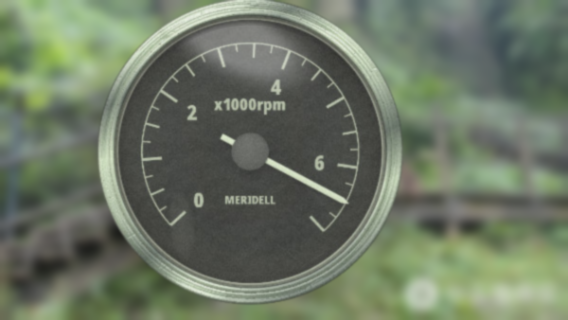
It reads 6500 rpm
